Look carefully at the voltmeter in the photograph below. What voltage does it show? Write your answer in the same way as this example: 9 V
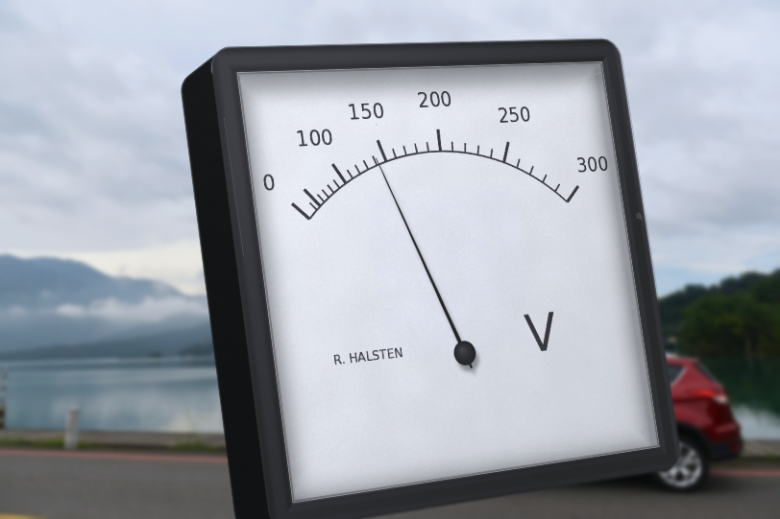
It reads 140 V
